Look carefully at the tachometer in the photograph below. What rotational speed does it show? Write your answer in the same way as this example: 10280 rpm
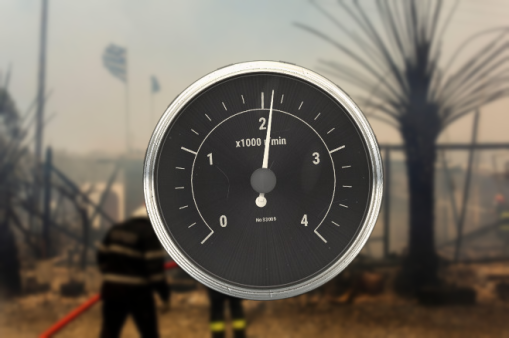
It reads 2100 rpm
